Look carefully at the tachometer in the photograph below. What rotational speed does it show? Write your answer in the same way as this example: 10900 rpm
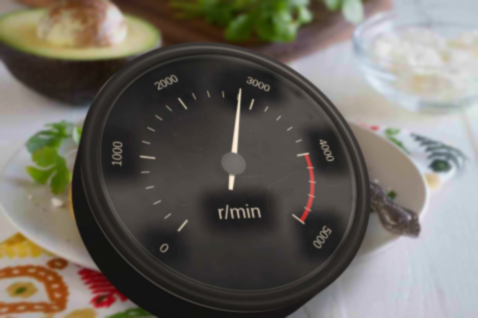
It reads 2800 rpm
